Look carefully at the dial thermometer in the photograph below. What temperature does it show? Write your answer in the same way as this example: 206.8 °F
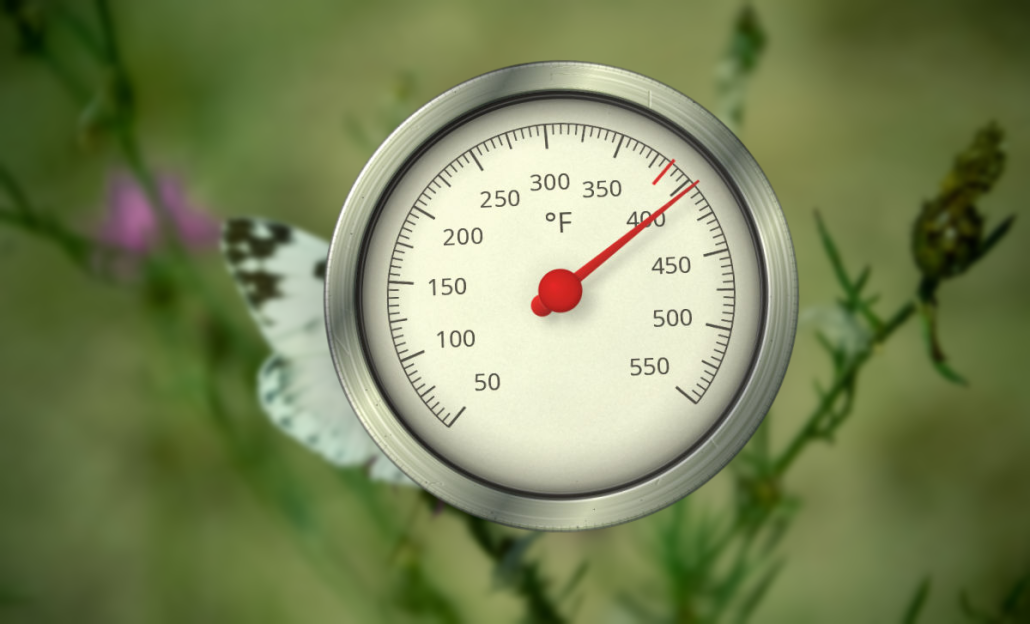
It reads 405 °F
